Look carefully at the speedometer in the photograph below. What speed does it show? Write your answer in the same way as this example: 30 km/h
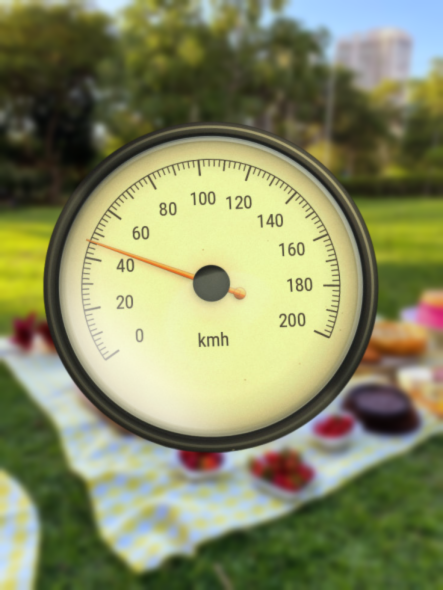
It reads 46 km/h
